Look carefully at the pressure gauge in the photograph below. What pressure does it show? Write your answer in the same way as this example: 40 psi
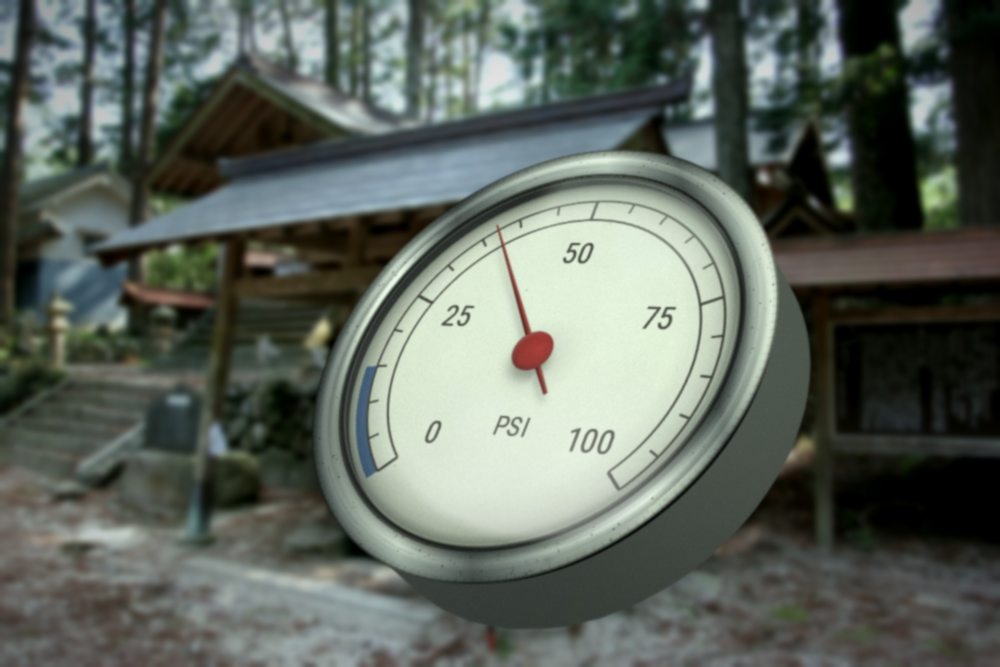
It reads 37.5 psi
